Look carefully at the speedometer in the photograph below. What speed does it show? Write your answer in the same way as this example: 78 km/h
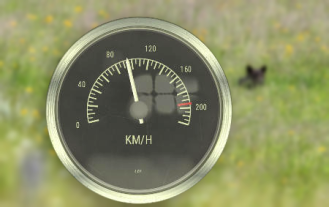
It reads 95 km/h
